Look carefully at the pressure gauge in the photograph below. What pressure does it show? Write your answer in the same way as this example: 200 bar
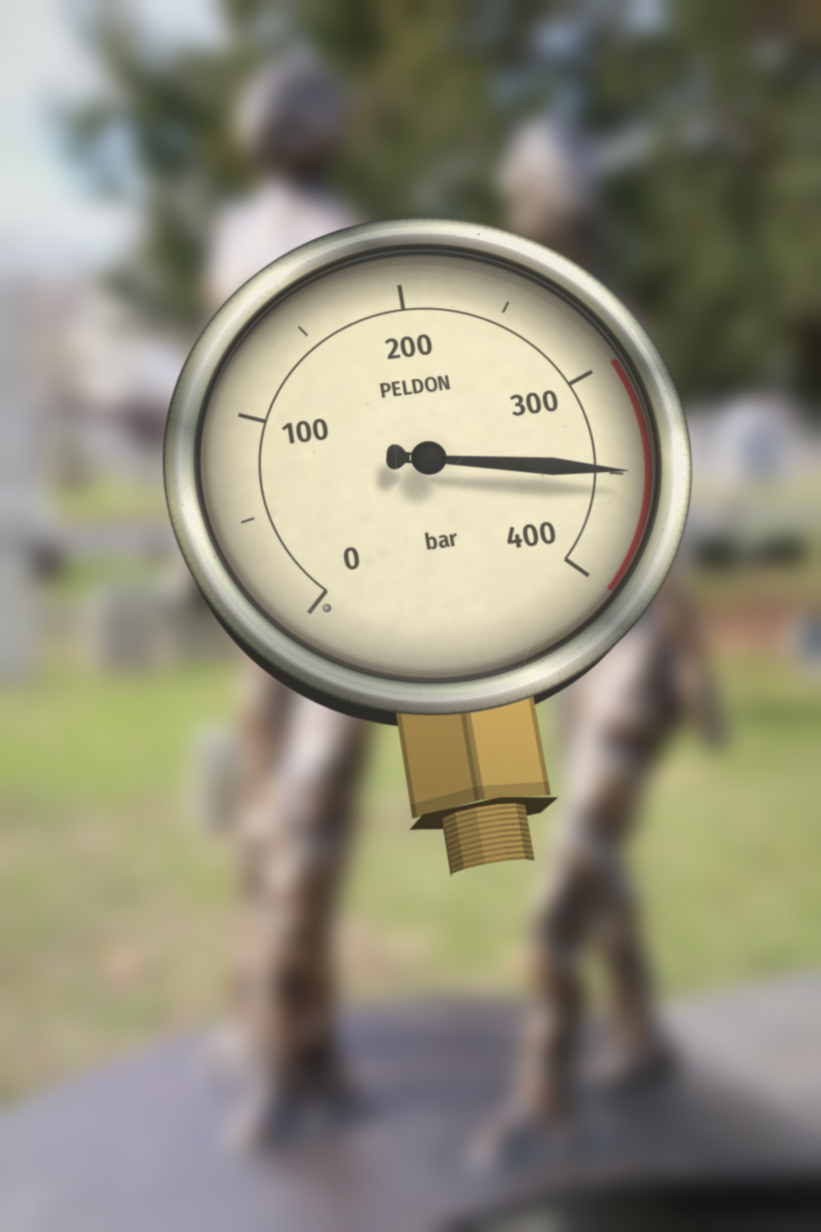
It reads 350 bar
